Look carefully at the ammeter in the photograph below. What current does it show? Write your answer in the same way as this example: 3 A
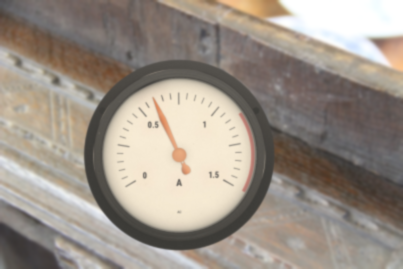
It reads 0.6 A
